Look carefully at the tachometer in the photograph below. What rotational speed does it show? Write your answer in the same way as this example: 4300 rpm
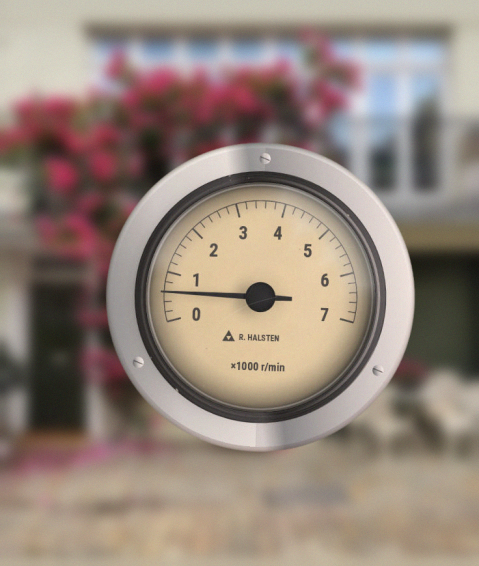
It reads 600 rpm
